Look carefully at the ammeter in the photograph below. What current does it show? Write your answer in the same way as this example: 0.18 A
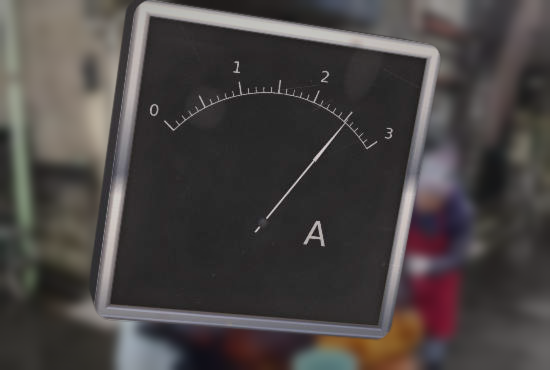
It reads 2.5 A
